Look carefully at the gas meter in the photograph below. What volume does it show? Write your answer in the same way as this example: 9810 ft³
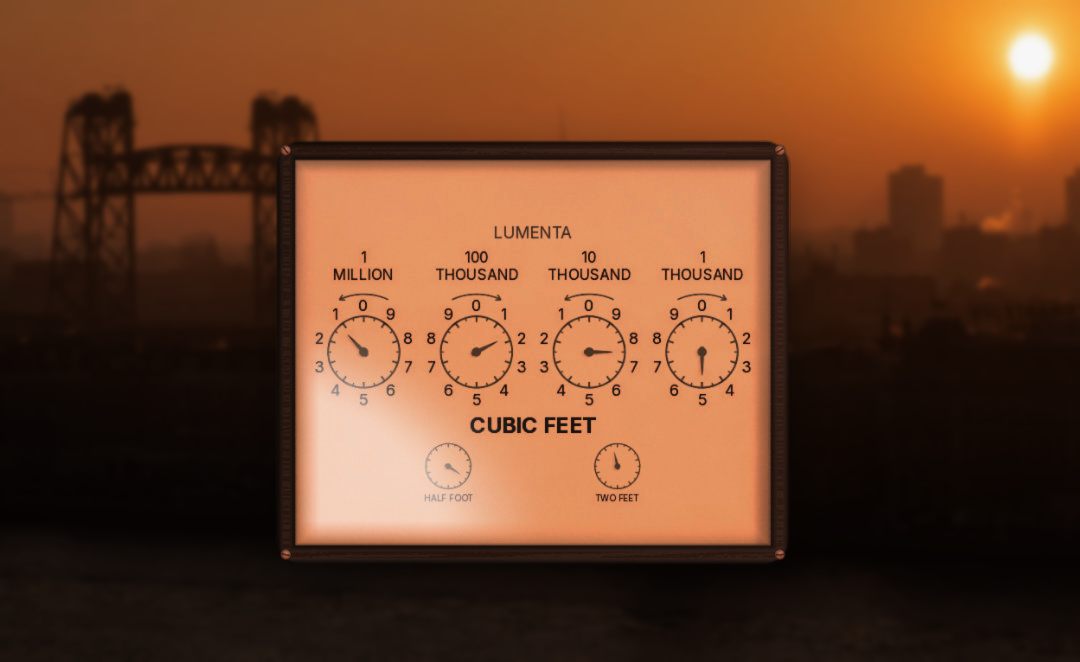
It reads 117500 ft³
